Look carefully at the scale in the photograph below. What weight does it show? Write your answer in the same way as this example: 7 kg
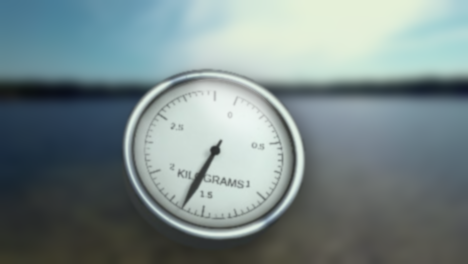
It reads 1.65 kg
